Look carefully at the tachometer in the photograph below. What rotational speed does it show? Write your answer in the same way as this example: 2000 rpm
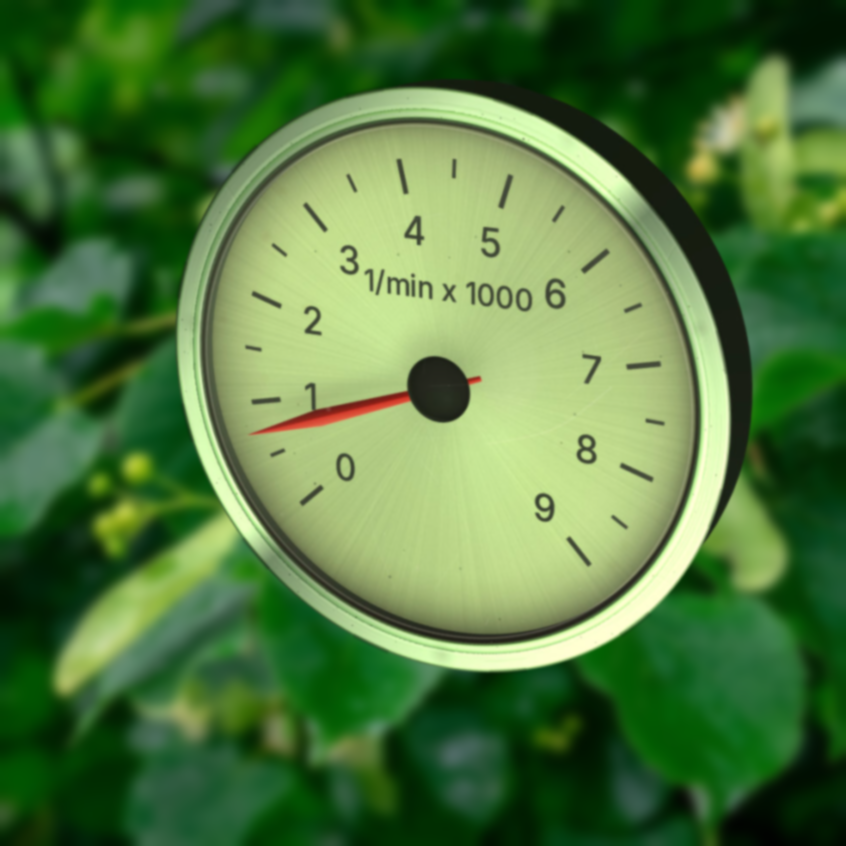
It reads 750 rpm
